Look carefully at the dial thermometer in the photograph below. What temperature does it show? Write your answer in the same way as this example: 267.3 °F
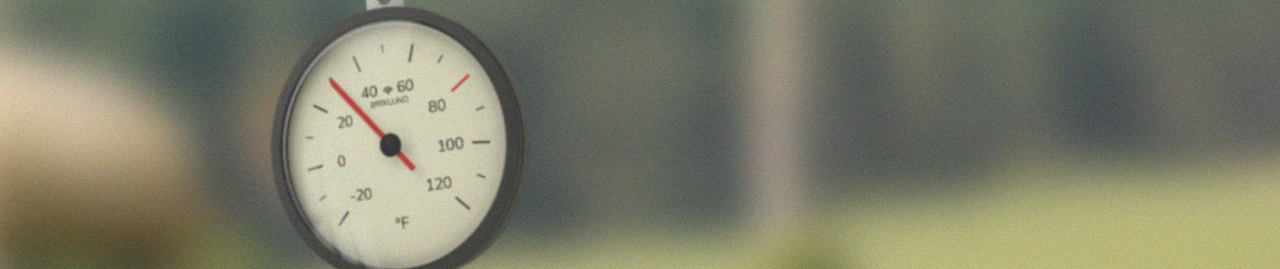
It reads 30 °F
